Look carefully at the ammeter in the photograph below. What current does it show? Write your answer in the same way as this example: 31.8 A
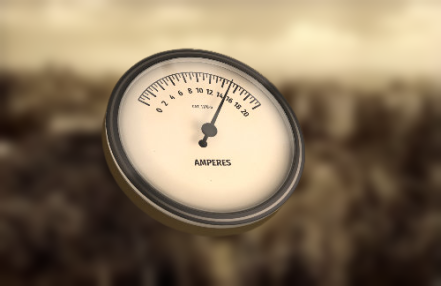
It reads 15 A
